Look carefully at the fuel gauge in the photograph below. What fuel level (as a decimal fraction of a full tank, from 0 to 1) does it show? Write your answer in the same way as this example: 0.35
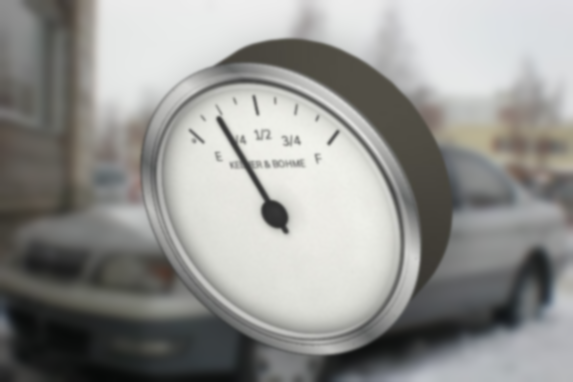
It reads 0.25
